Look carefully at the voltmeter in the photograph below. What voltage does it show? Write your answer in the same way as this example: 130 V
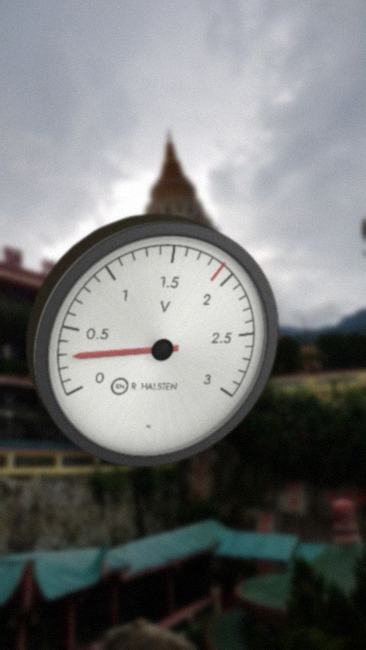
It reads 0.3 V
